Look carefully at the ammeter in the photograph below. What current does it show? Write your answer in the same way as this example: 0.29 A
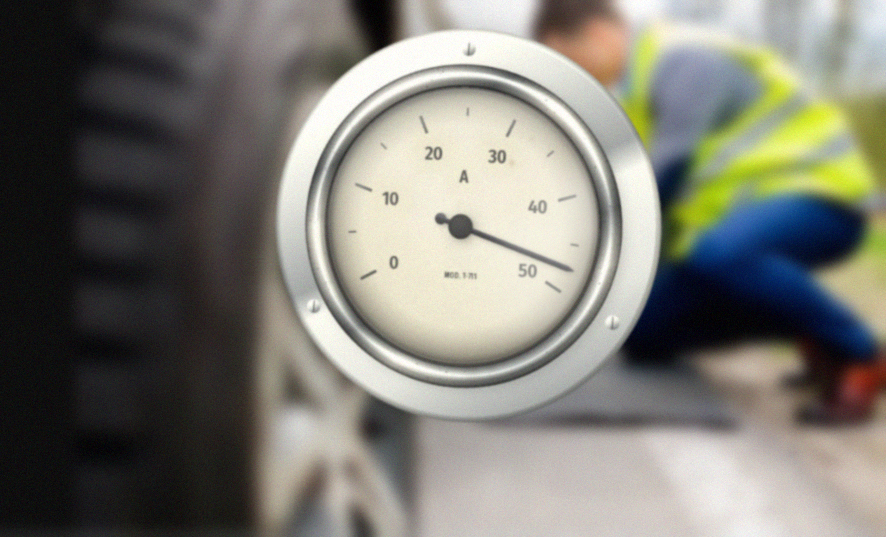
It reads 47.5 A
